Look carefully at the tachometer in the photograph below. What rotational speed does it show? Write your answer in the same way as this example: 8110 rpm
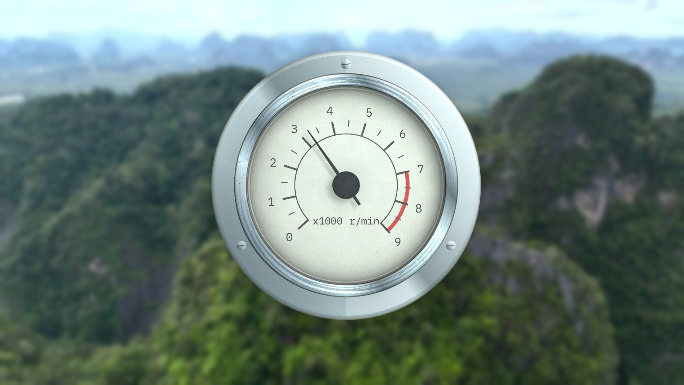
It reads 3250 rpm
